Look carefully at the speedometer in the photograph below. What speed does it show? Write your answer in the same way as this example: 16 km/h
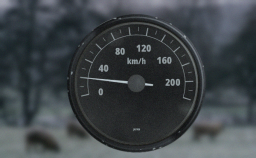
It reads 20 km/h
